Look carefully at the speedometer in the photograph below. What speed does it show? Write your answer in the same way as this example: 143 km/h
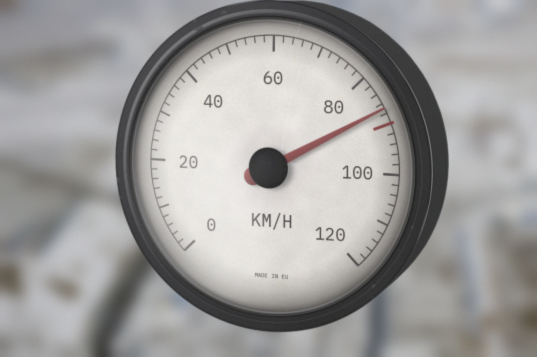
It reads 87 km/h
